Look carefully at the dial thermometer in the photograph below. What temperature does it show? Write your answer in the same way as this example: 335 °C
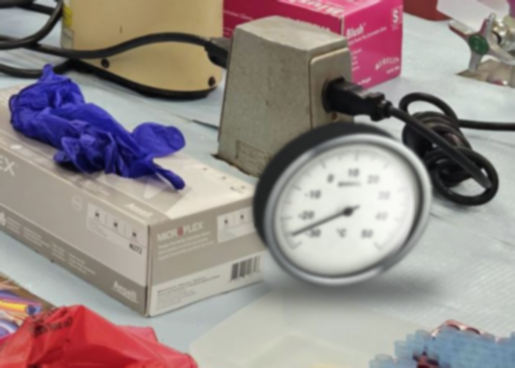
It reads -25 °C
